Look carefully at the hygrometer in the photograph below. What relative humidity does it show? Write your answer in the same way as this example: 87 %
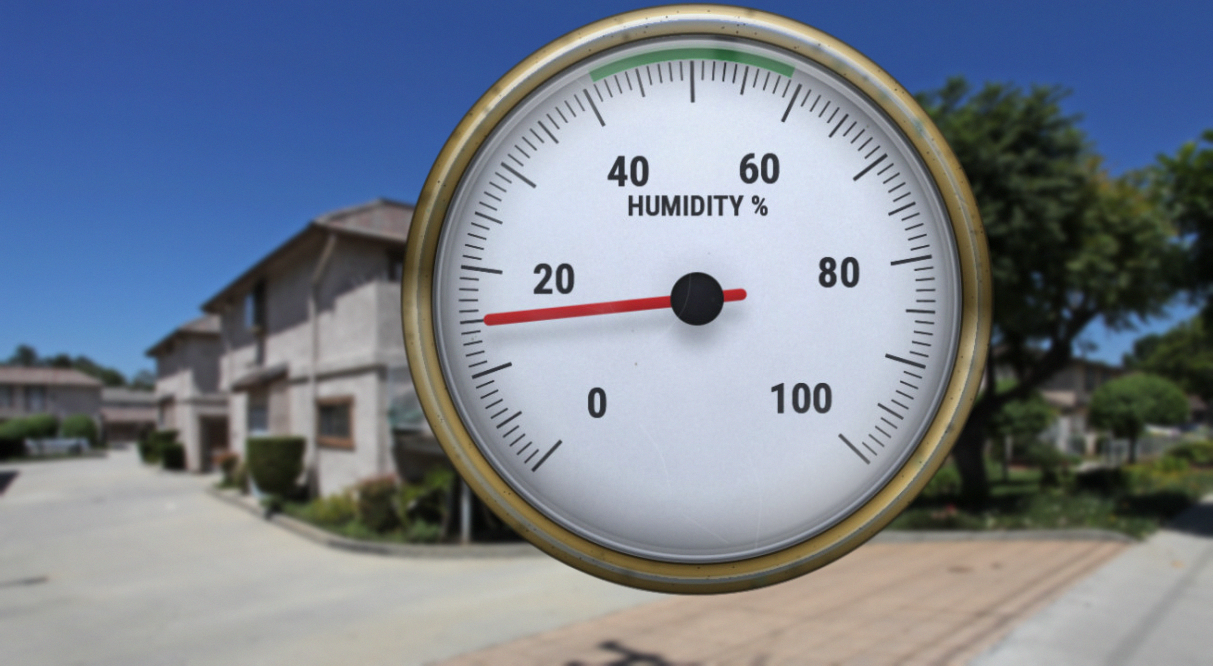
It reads 15 %
